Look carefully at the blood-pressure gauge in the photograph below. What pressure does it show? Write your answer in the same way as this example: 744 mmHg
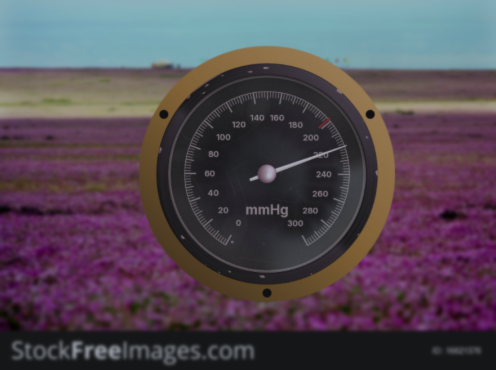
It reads 220 mmHg
